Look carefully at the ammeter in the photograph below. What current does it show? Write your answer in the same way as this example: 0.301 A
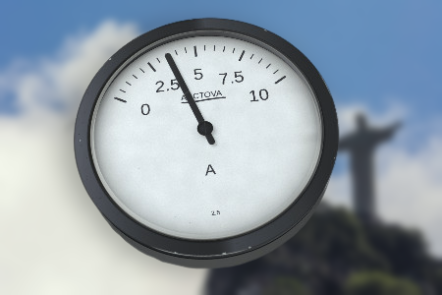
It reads 3.5 A
